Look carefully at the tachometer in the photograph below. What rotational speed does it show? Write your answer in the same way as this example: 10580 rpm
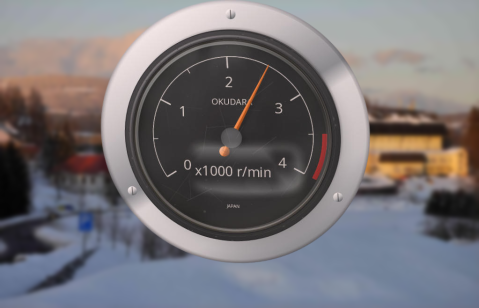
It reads 2500 rpm
